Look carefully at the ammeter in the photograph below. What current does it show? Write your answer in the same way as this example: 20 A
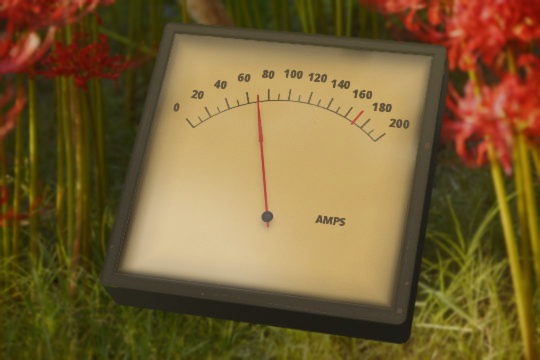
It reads 70 A
